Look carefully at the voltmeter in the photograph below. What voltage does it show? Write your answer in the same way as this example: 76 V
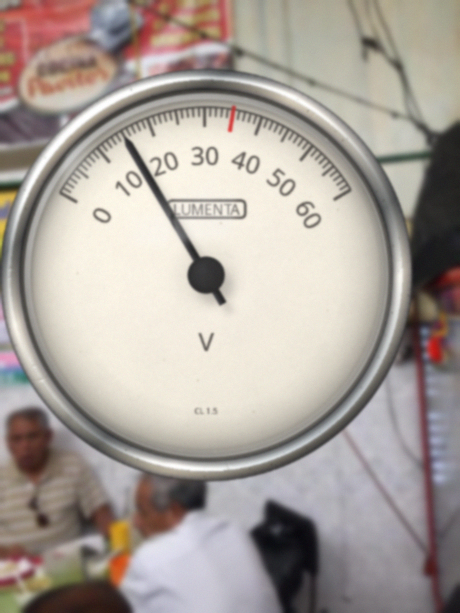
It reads 15 V
